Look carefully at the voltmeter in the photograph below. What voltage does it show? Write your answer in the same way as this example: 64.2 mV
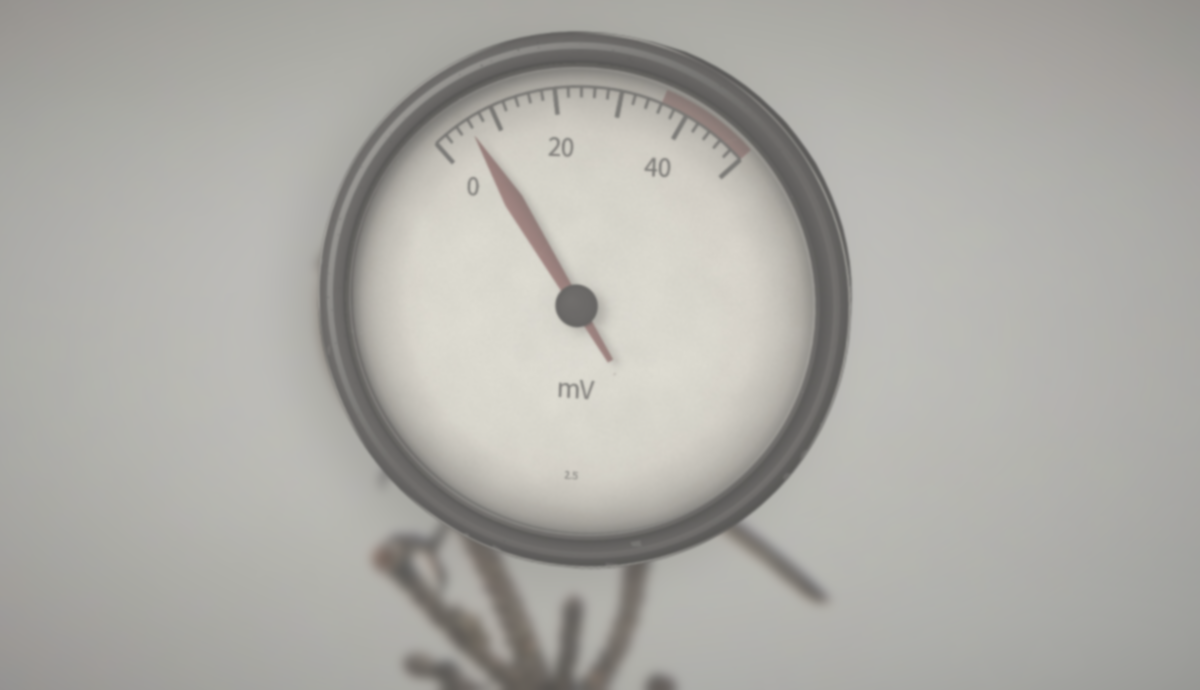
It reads 6 mV
